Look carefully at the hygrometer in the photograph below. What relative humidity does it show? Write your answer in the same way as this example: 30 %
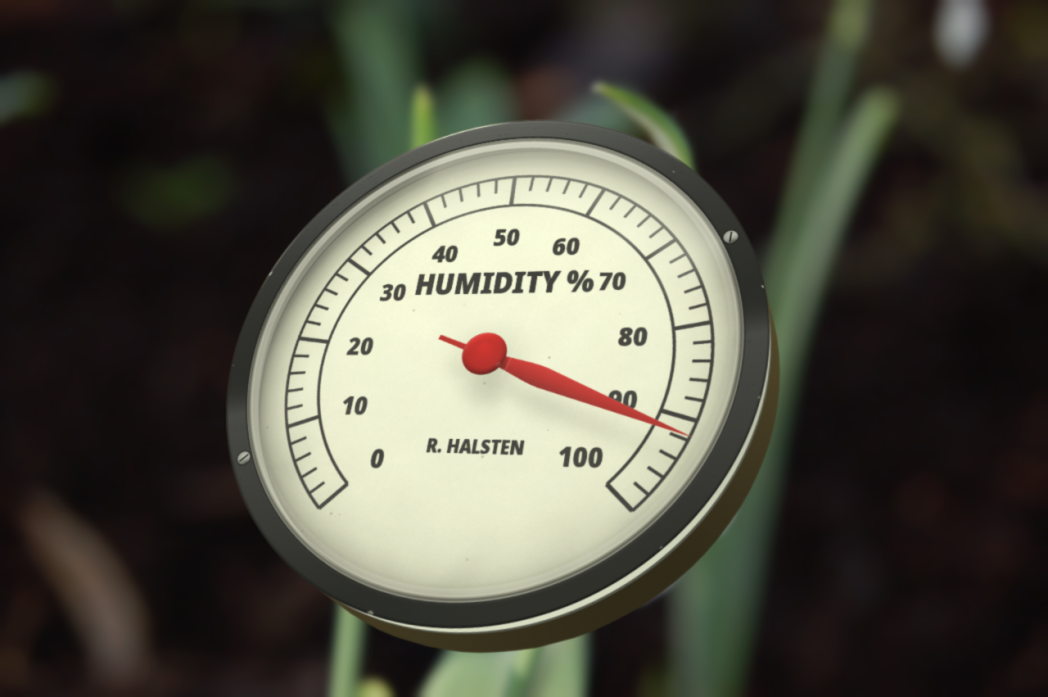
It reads 92 %
